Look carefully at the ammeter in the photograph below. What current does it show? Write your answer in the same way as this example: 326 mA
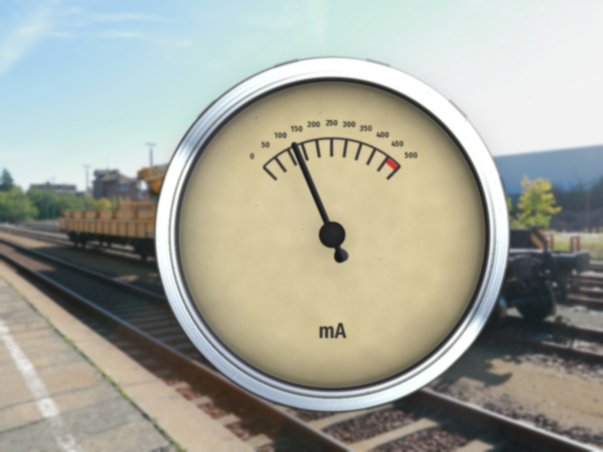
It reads 125 mA
